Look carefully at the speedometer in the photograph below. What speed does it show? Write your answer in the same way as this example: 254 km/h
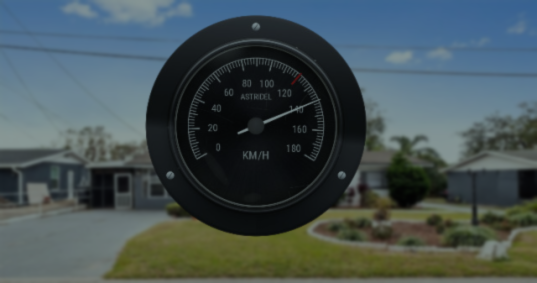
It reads 140 km/h
